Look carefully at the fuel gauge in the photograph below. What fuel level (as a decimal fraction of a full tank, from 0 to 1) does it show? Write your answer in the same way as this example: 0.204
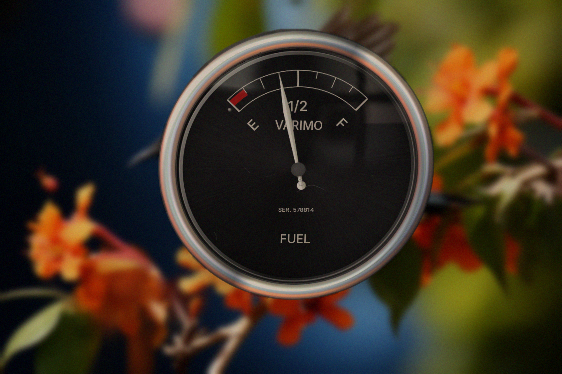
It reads 0.375
